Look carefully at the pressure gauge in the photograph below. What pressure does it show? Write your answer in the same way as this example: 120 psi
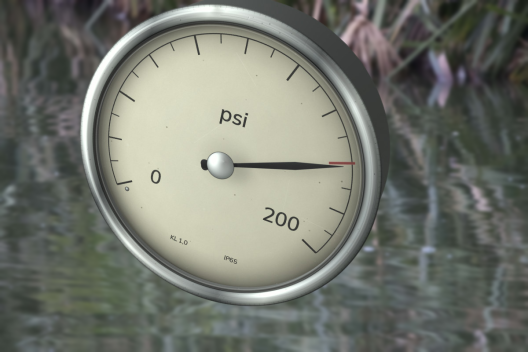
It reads 160 psi
